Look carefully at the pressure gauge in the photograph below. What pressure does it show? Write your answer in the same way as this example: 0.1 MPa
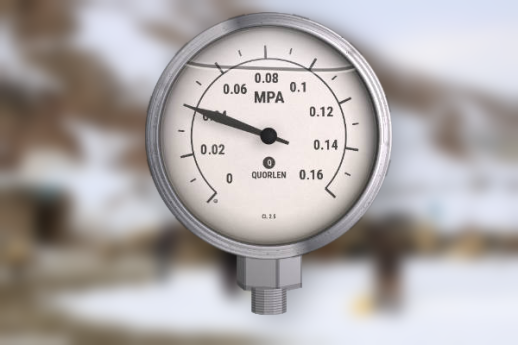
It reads 0.04 MPa
